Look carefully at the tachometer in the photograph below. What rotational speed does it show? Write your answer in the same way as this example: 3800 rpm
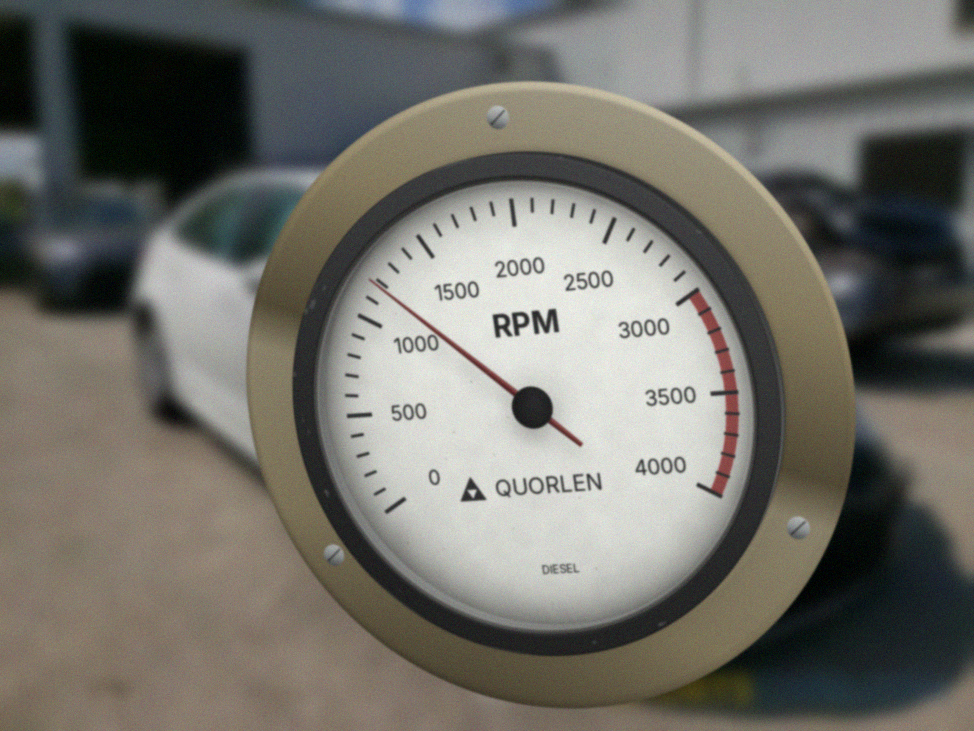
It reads 1200 rpm
